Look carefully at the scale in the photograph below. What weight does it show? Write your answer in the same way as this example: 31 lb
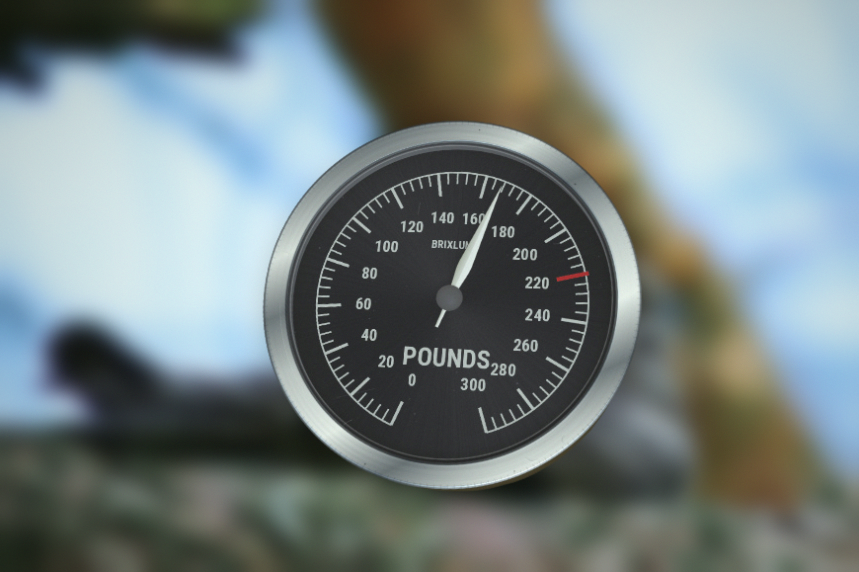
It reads 168 lb
